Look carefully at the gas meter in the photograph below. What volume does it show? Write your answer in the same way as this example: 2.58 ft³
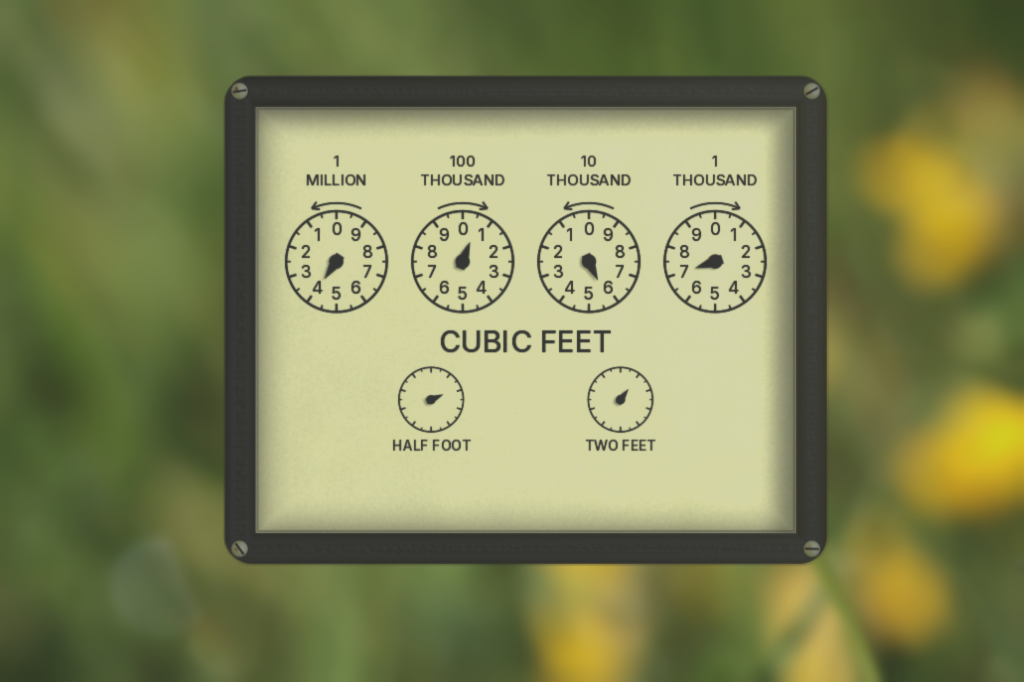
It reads 405700 ft³
